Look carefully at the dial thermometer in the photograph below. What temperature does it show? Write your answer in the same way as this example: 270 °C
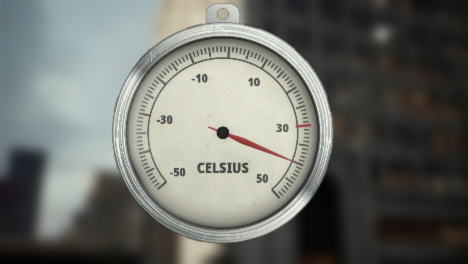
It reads 40 °C
